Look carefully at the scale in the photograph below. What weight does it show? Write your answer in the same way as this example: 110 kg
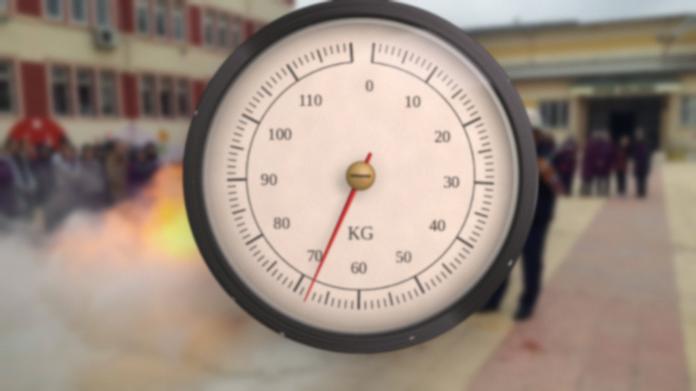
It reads 68 kg
